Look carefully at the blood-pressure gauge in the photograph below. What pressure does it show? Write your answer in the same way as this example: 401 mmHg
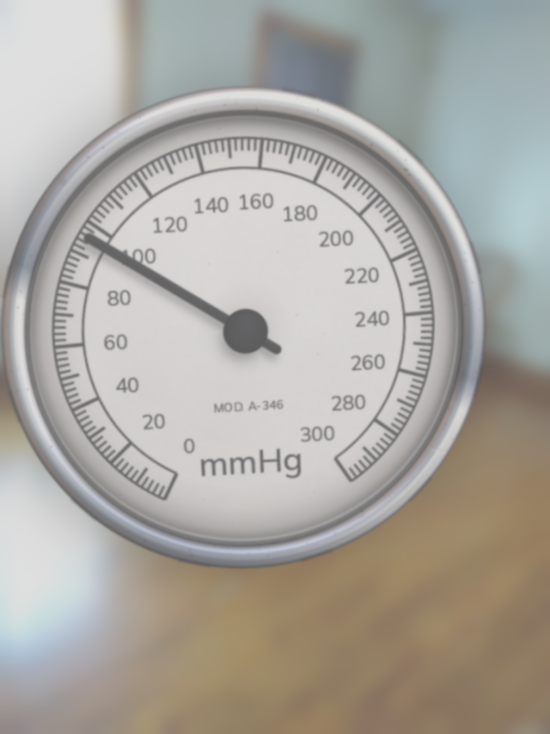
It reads 96 mmHg
